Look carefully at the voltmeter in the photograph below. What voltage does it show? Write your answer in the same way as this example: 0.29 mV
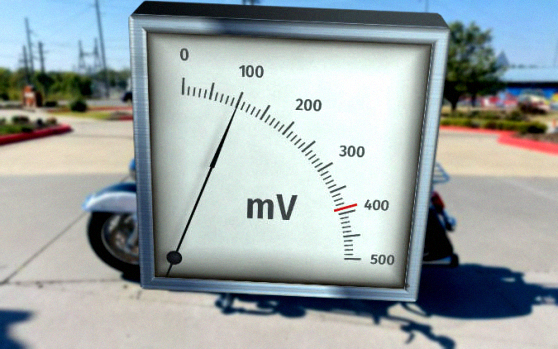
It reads 100 mV
